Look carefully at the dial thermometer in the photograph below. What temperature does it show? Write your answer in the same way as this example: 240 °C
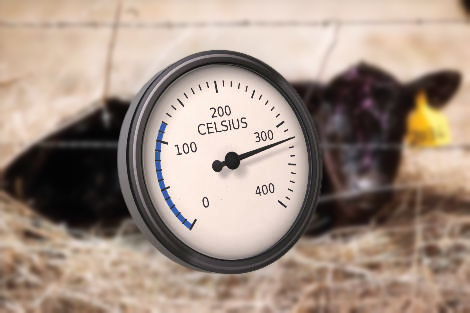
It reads 320 °C
